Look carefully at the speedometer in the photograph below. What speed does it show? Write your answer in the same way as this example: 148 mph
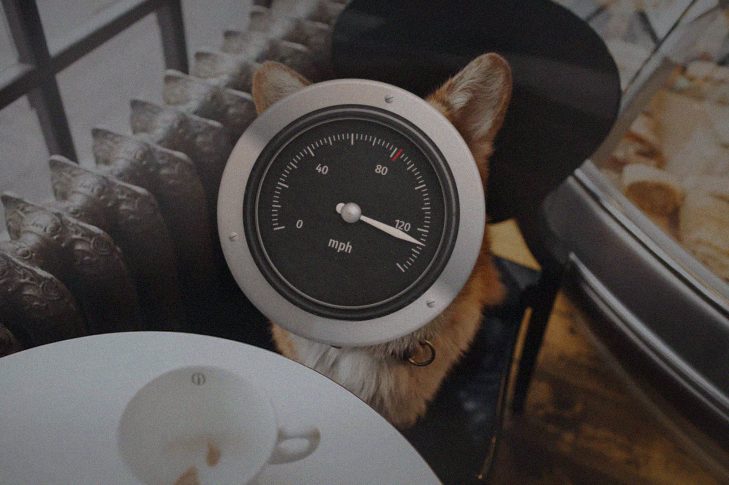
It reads 126 mph
